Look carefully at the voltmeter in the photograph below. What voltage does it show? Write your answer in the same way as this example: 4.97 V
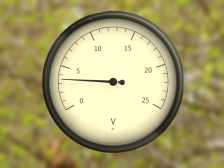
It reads 3.5 V
